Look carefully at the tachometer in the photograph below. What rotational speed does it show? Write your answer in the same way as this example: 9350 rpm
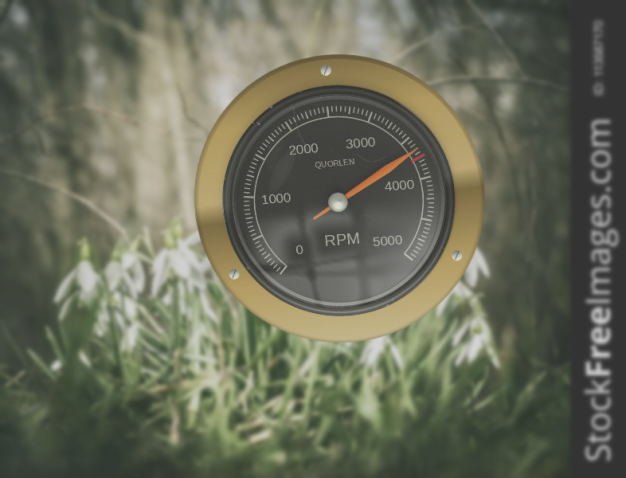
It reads 3650 rpm
